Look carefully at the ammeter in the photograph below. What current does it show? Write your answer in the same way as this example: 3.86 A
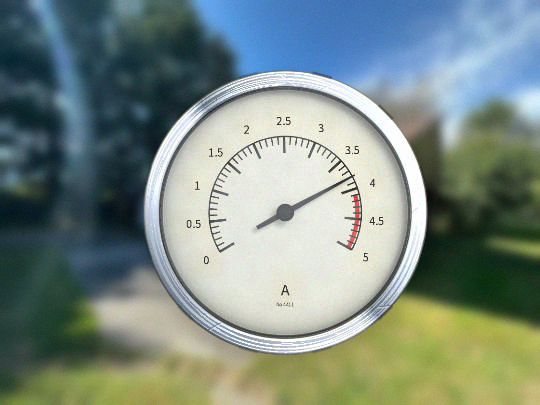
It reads 3.8 A
